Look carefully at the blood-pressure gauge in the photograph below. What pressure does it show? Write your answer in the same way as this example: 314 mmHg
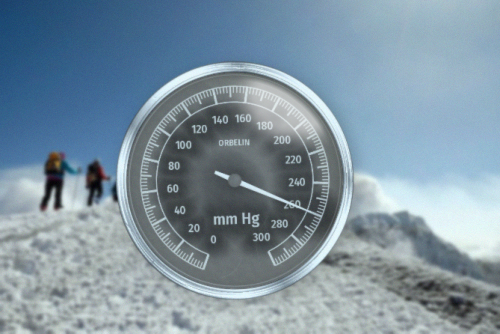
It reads 260 mmHg
